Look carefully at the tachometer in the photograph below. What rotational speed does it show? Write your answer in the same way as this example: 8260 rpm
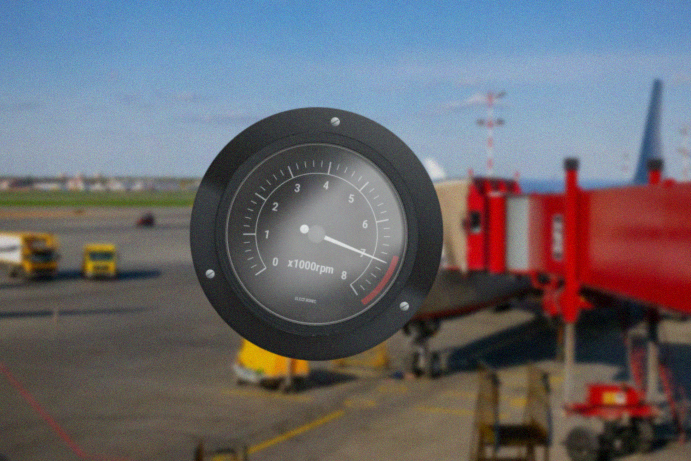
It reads 7000 rpm
